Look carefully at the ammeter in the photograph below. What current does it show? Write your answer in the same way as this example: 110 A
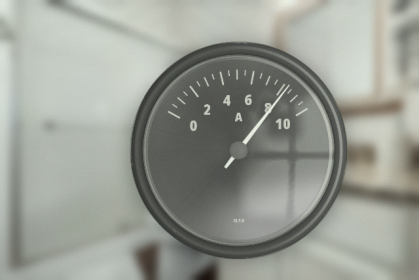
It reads 8.25 A
